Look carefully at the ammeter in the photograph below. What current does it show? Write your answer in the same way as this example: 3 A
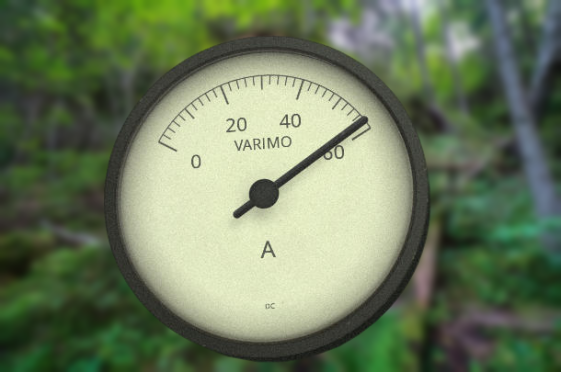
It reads 58 A
